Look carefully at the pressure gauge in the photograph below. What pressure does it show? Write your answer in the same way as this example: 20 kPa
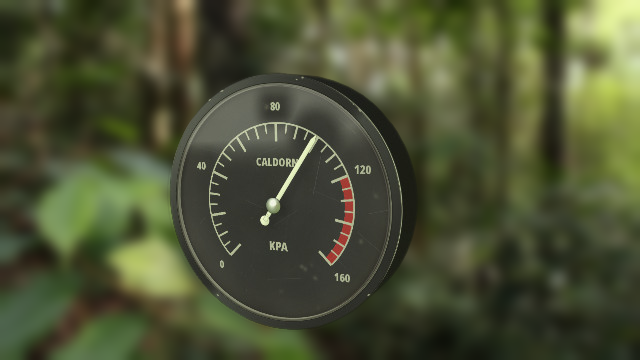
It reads 100 kPa
